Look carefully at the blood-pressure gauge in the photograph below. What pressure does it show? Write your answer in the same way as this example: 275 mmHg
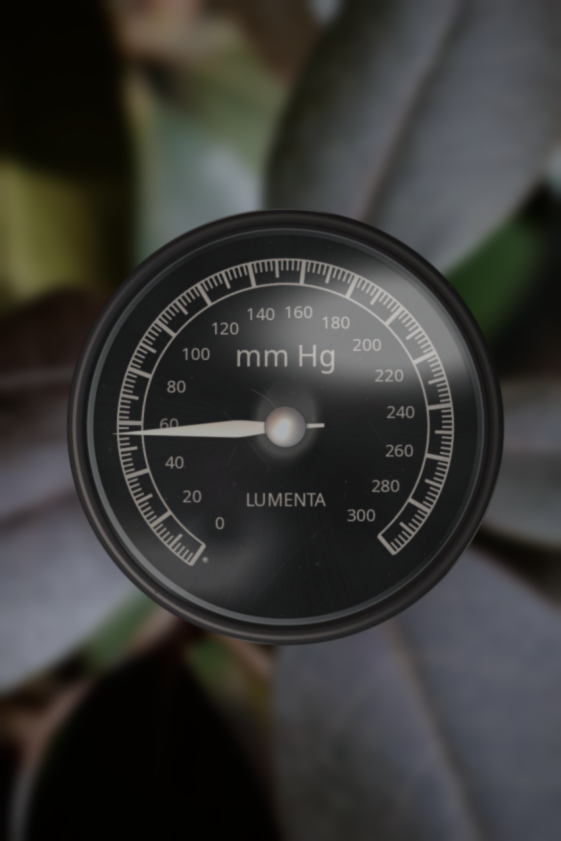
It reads 56 mmHg
